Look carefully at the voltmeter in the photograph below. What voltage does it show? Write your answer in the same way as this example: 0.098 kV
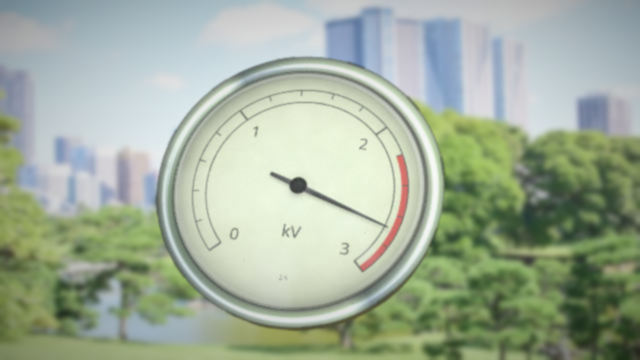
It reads 2.7 kV
